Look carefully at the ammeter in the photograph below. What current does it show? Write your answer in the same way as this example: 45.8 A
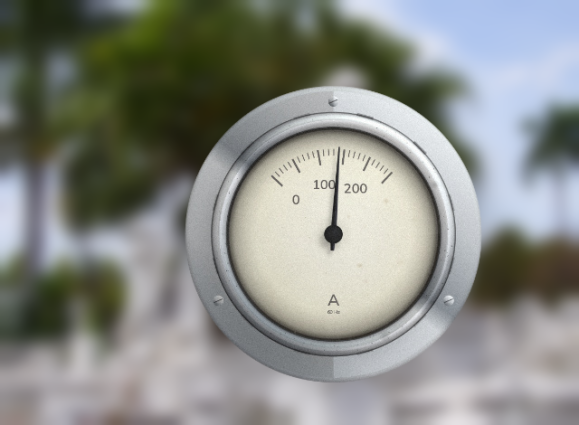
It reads 140 A
